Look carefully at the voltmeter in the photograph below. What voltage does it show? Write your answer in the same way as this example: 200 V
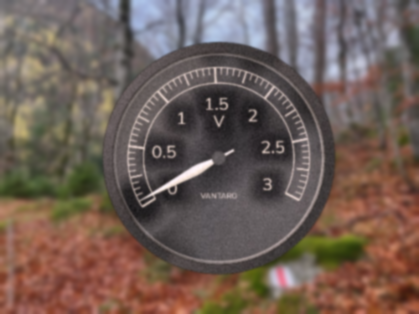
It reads 0.05 V
